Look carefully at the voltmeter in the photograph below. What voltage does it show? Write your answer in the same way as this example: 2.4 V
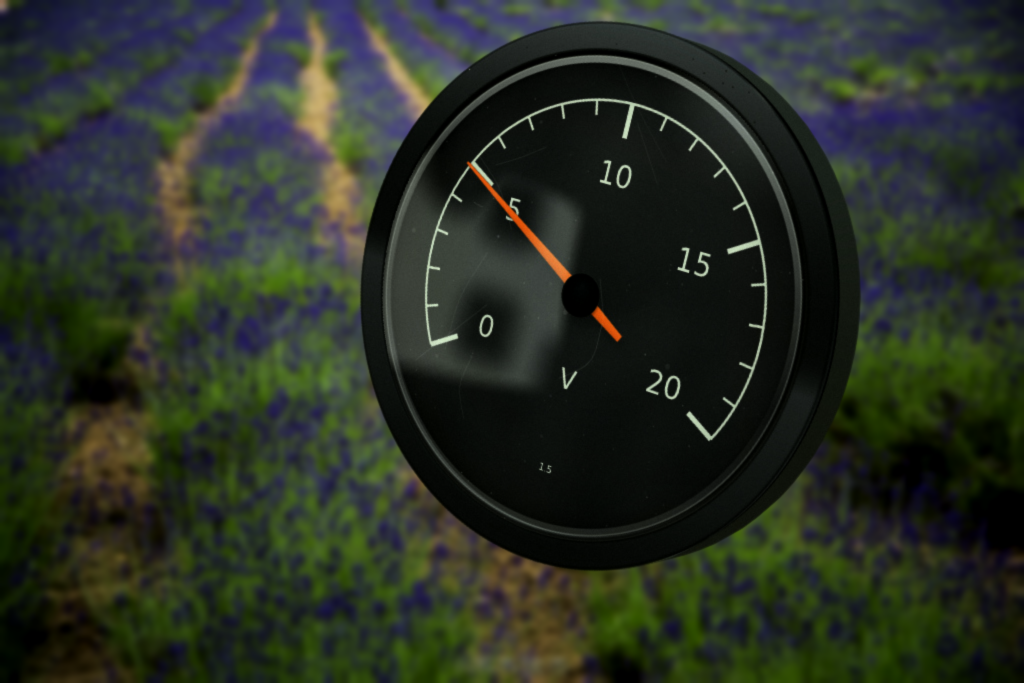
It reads 5 V
